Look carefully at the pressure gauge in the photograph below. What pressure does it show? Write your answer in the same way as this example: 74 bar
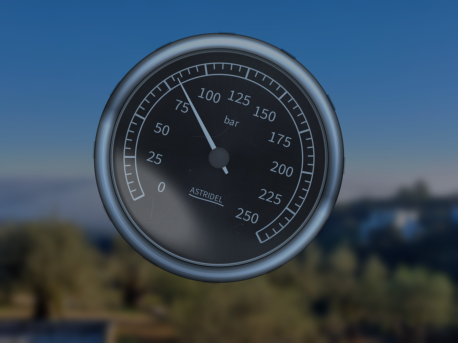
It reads 82.5 bar
